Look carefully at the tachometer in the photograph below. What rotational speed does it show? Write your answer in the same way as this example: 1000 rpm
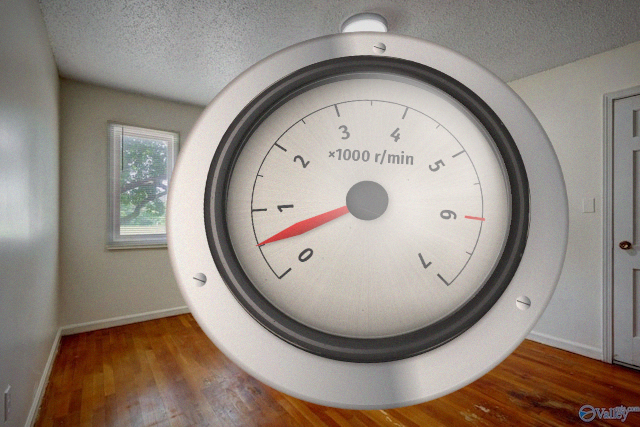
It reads 500 rpm
